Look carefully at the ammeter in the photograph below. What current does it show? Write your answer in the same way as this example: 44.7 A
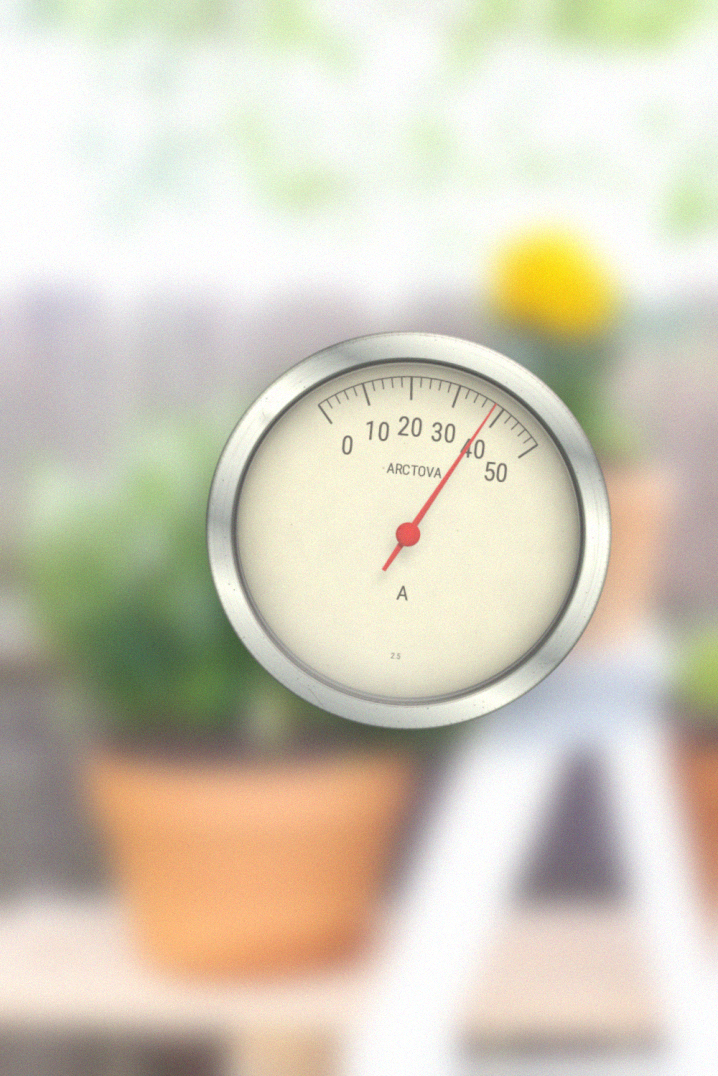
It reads 38 A
